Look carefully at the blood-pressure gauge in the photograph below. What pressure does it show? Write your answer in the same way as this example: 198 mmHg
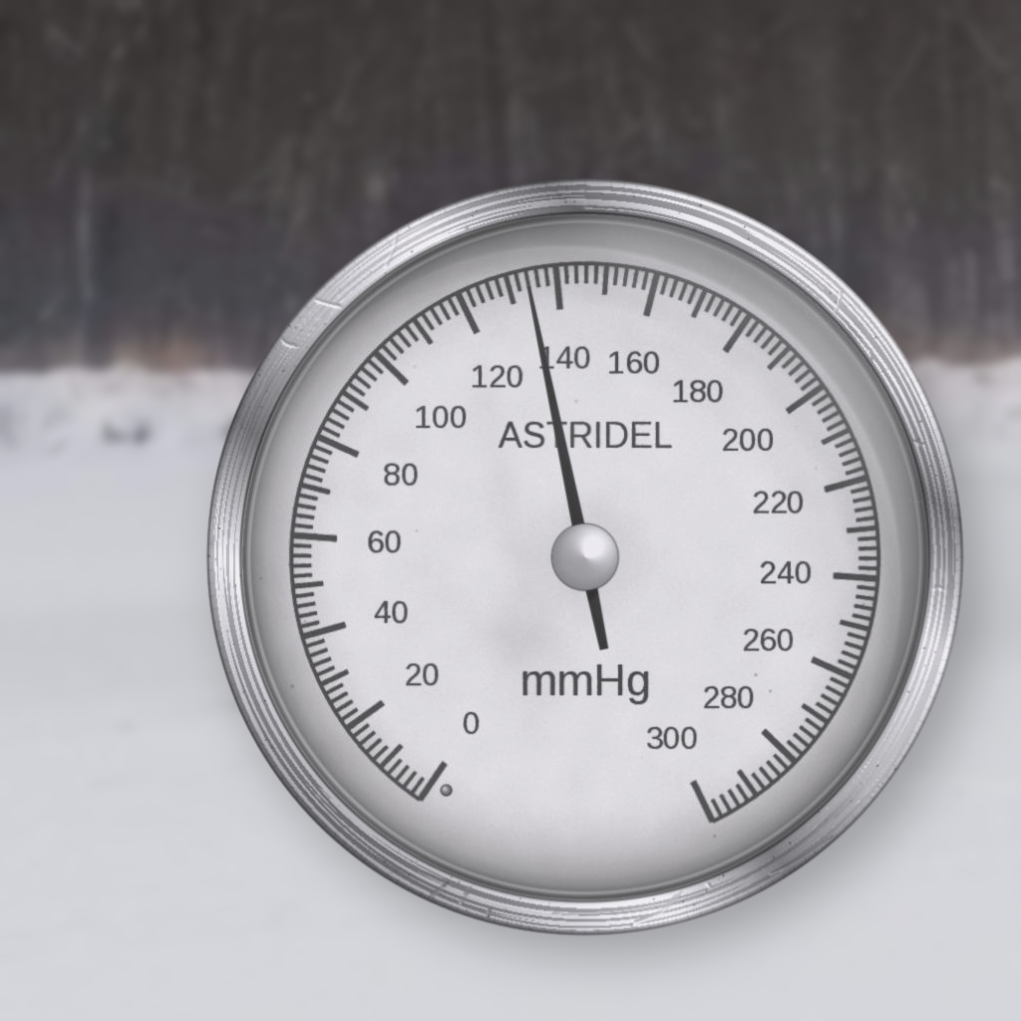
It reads 134 mmHg
